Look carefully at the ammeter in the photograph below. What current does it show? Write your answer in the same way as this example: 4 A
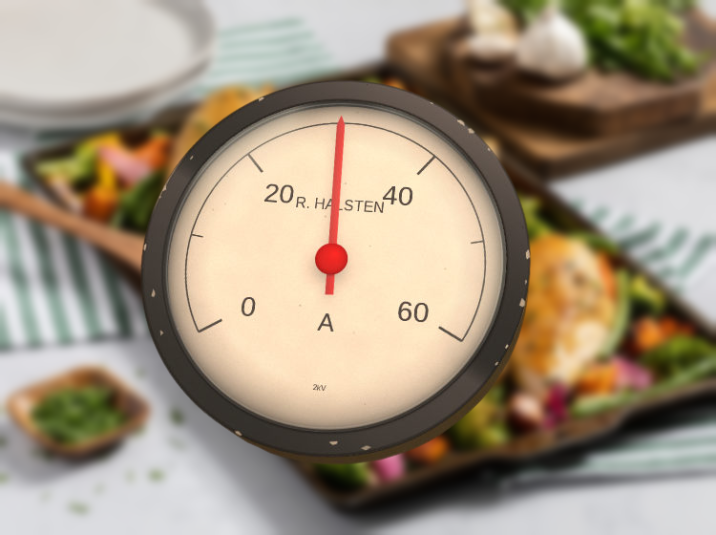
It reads 30 A
